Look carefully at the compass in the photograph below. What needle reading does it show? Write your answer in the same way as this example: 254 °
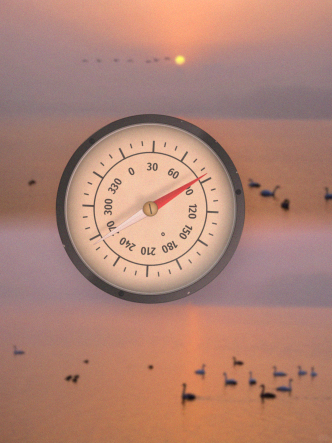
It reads 85 °
